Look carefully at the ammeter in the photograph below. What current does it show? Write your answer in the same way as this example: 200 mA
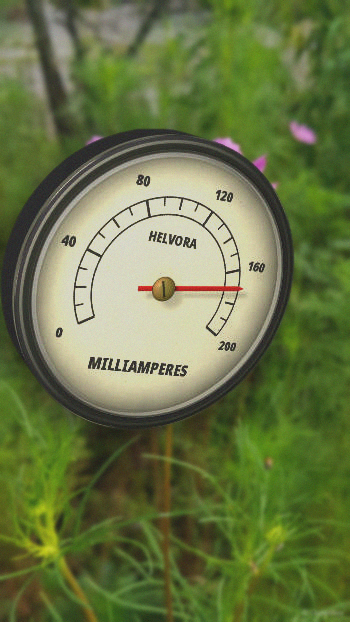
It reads 170 mA
